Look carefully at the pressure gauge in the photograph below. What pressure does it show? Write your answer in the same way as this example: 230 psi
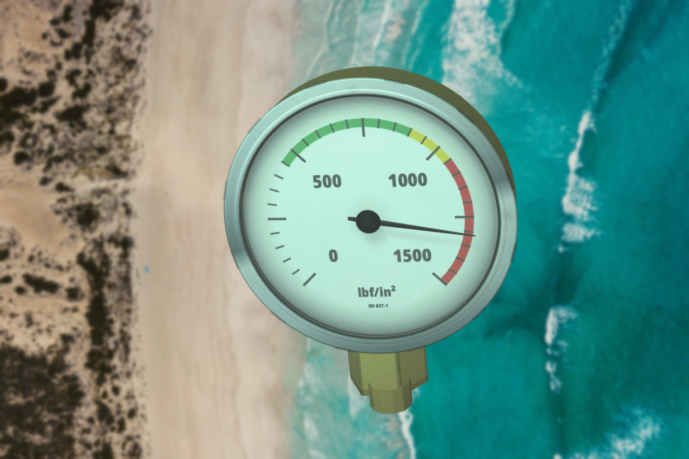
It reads 1300 psi
